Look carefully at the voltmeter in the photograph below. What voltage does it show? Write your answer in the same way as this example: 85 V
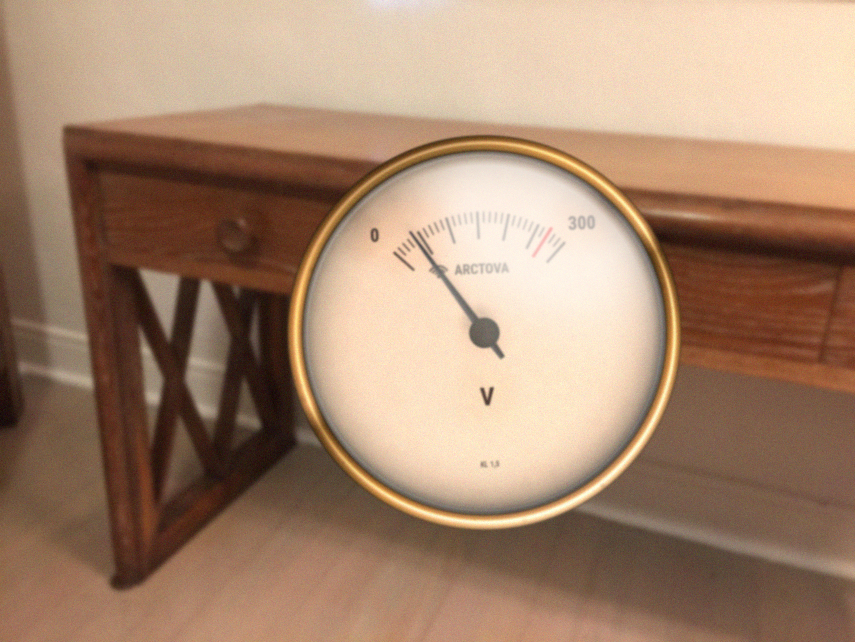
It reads 40 V
